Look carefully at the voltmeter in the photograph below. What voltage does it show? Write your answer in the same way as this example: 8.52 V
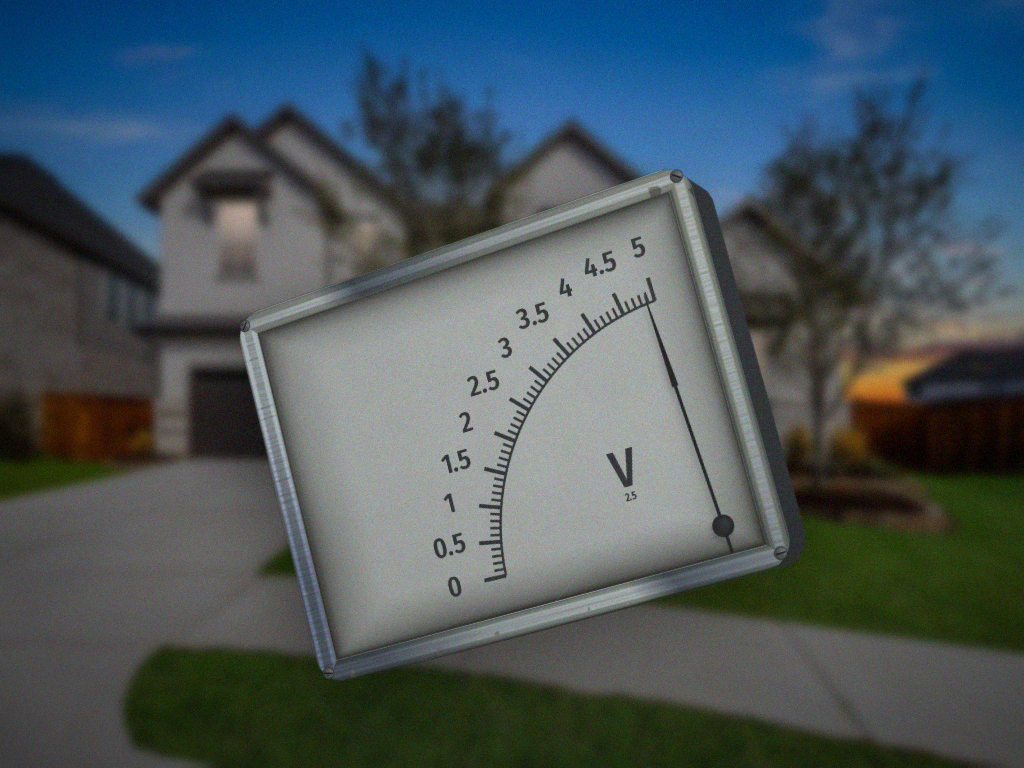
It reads 4.9 V
